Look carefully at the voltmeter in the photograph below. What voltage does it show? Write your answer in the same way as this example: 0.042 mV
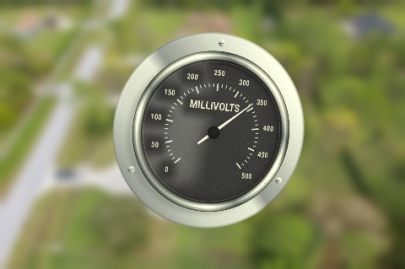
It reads 340 mV
